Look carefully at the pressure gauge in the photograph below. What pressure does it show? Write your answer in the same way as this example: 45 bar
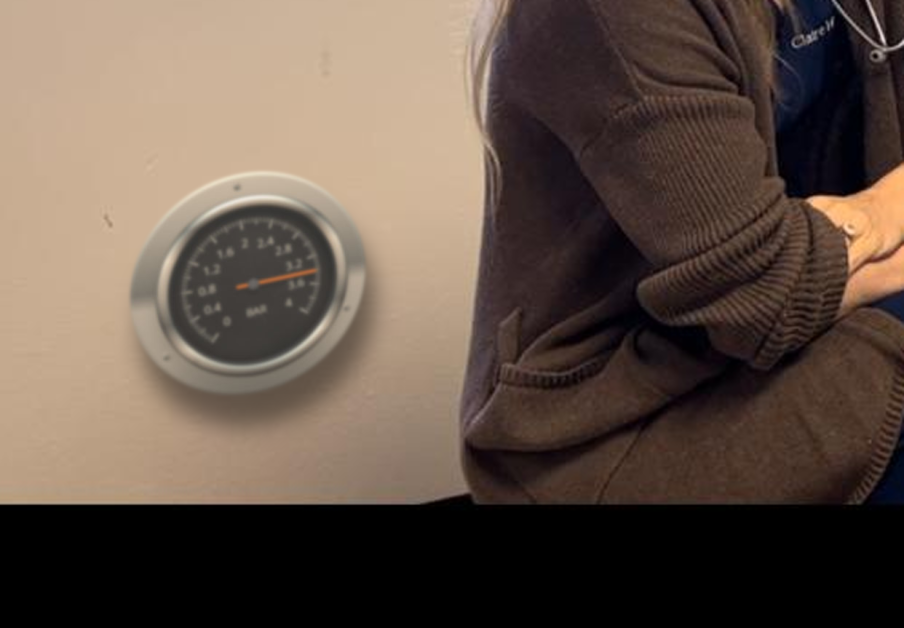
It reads 3.4 bar
